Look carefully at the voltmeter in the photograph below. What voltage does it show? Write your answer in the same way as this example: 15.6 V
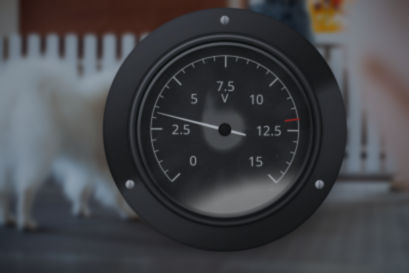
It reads 3.25 V
